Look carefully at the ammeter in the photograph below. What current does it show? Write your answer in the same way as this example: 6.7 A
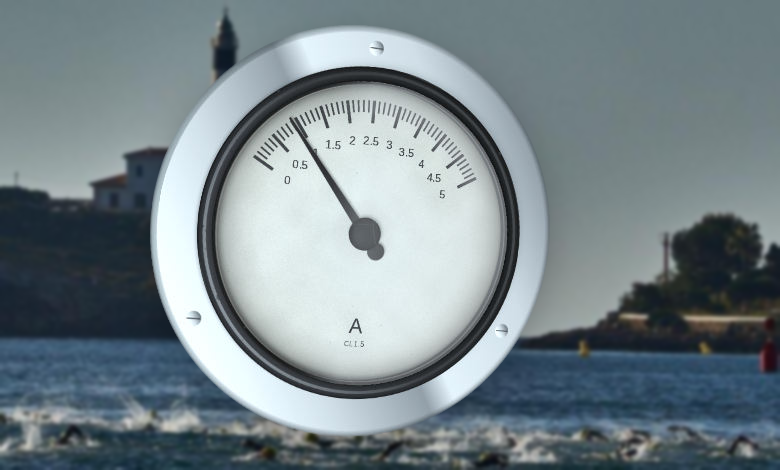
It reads 0.9 A
